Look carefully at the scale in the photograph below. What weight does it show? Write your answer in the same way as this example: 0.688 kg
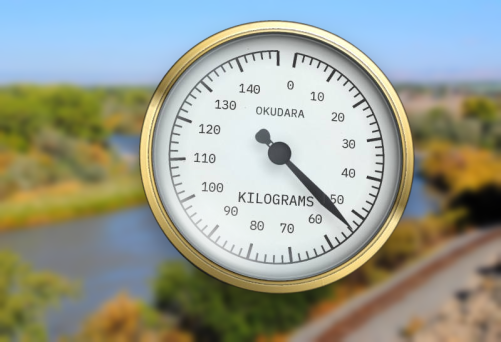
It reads 54 kg
